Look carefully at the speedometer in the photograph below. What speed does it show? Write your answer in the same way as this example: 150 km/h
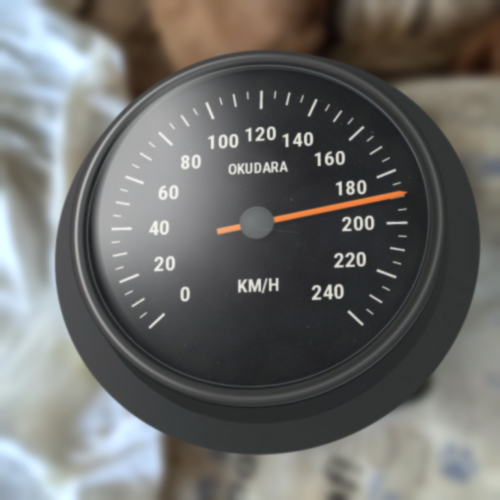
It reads 190 km/h
